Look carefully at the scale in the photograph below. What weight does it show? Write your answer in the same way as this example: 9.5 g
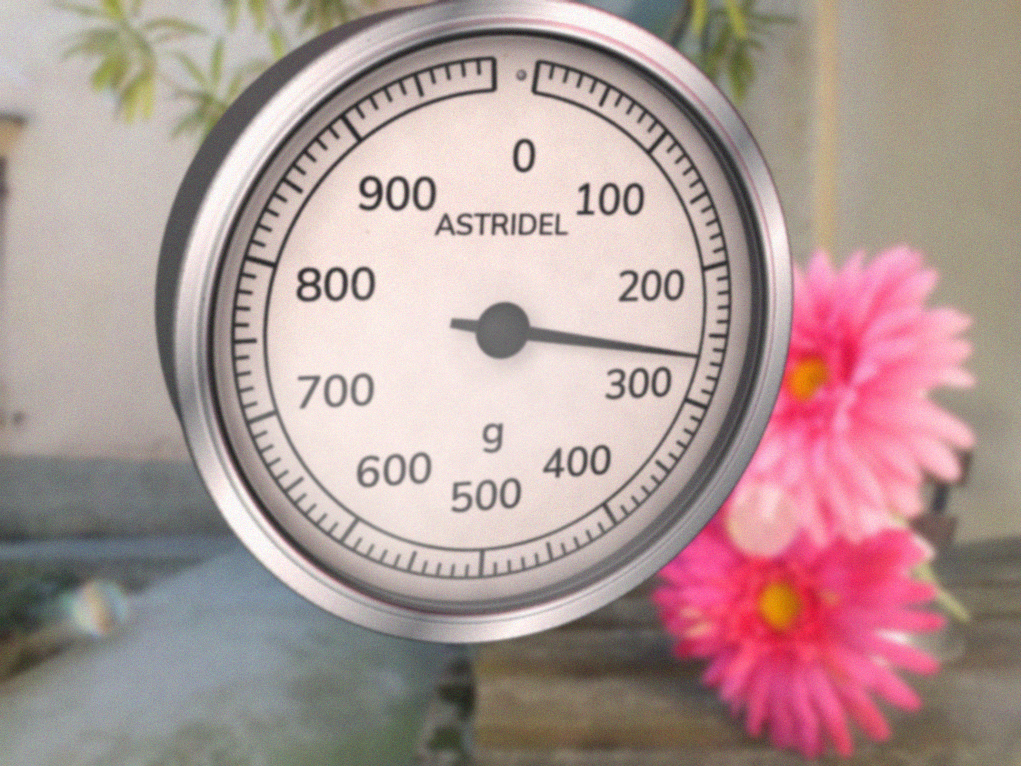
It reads 265 g
